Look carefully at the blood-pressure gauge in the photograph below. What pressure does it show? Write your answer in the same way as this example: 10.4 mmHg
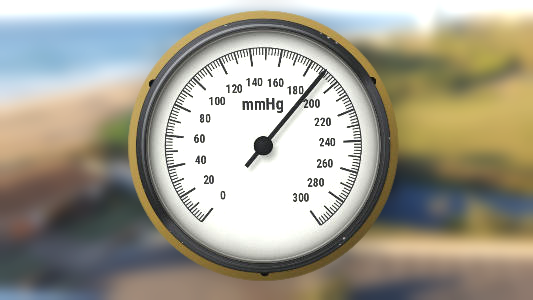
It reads 190 mmHg
